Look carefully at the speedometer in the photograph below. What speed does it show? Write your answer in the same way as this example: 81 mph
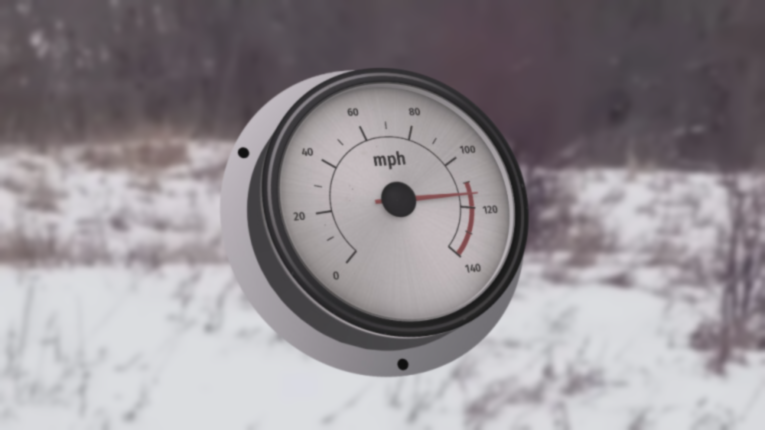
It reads 115 mph
